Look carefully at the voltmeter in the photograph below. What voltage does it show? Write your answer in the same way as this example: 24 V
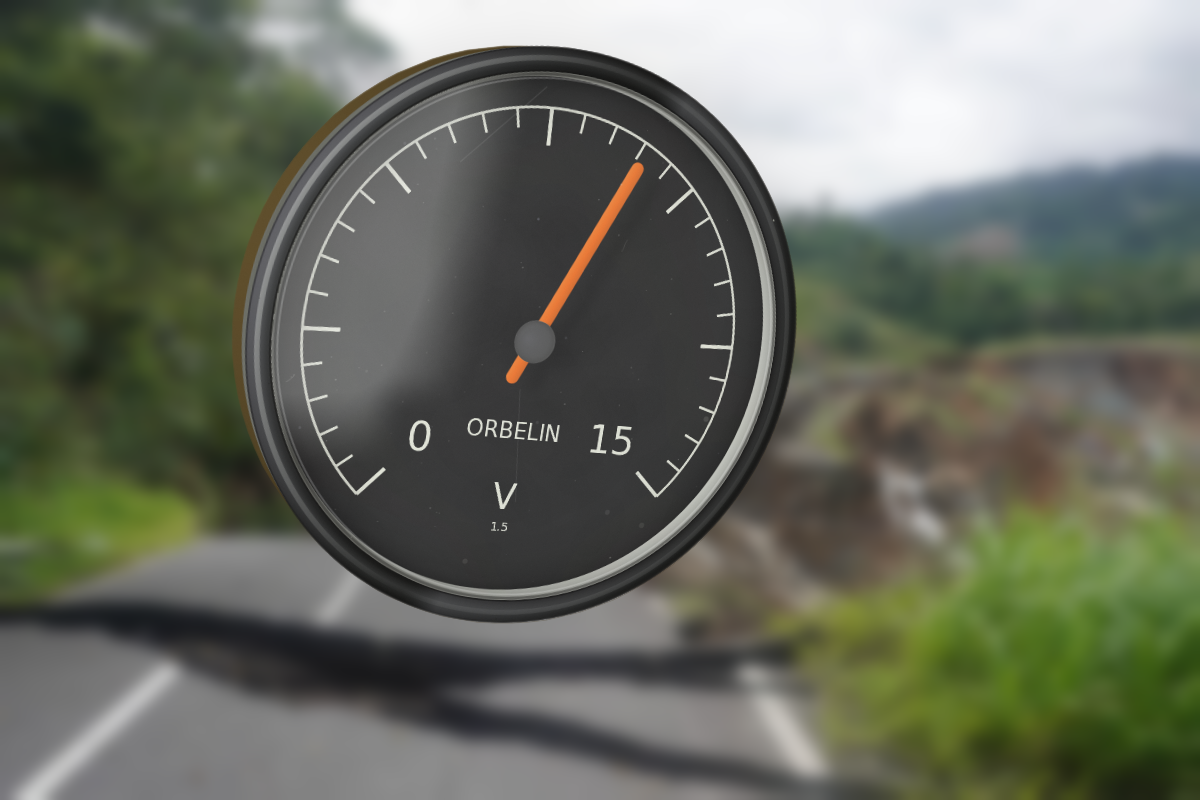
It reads 9 V
